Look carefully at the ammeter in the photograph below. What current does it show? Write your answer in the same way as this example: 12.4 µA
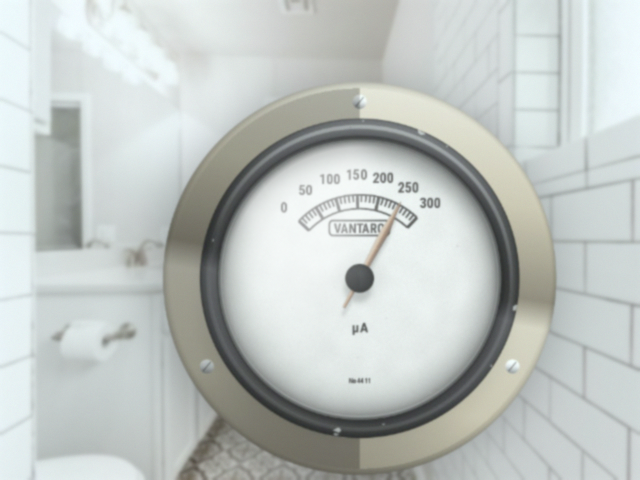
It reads 250 µA
